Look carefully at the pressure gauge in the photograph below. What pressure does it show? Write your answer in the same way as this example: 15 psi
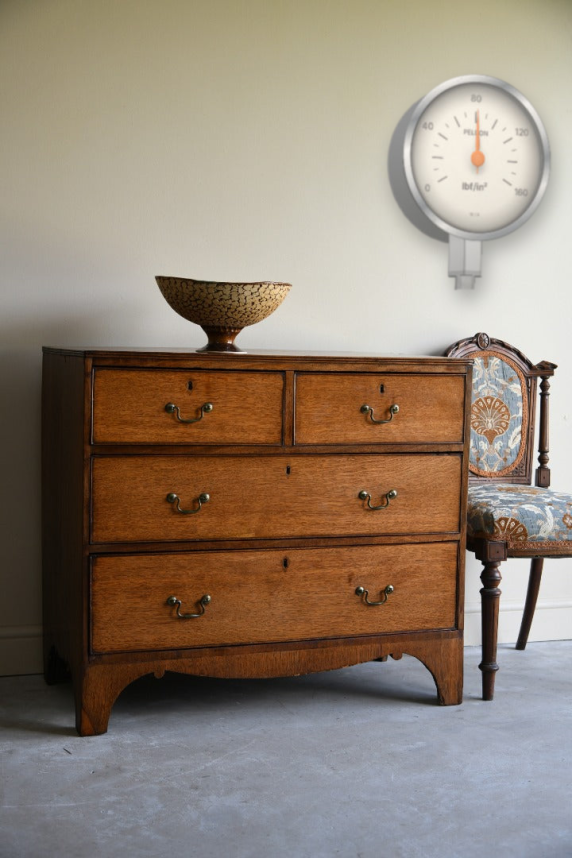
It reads 80 psi
